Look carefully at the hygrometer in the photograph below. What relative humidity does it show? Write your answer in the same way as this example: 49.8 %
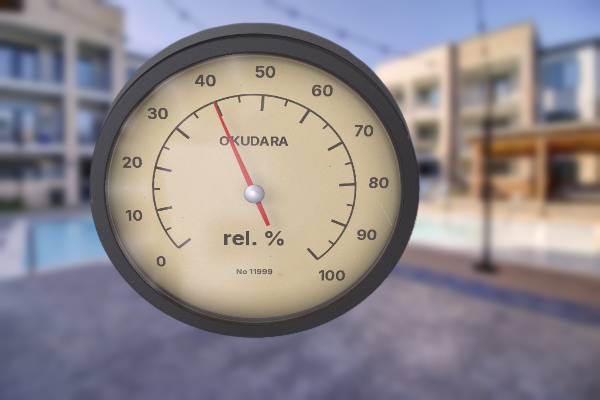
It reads 40 %
